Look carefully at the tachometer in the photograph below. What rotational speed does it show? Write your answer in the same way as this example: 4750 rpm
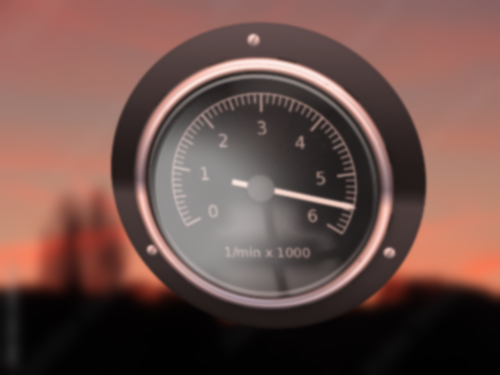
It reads 5500 rpm
